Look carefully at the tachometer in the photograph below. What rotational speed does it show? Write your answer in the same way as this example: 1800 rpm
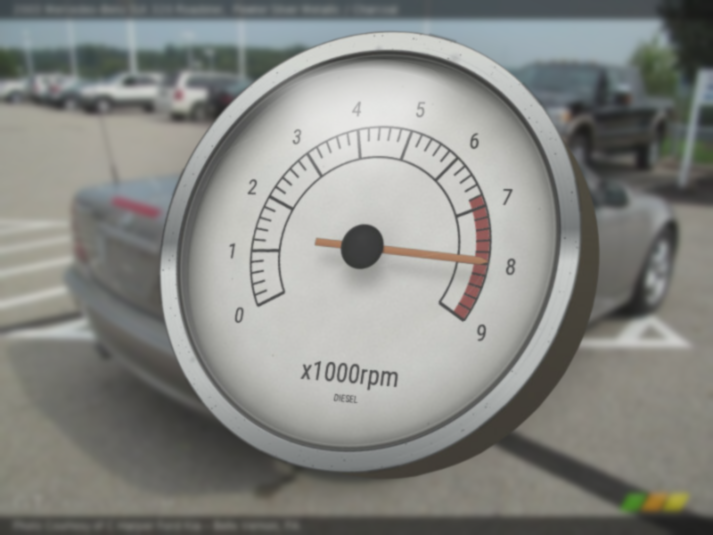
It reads 8000 rpm
